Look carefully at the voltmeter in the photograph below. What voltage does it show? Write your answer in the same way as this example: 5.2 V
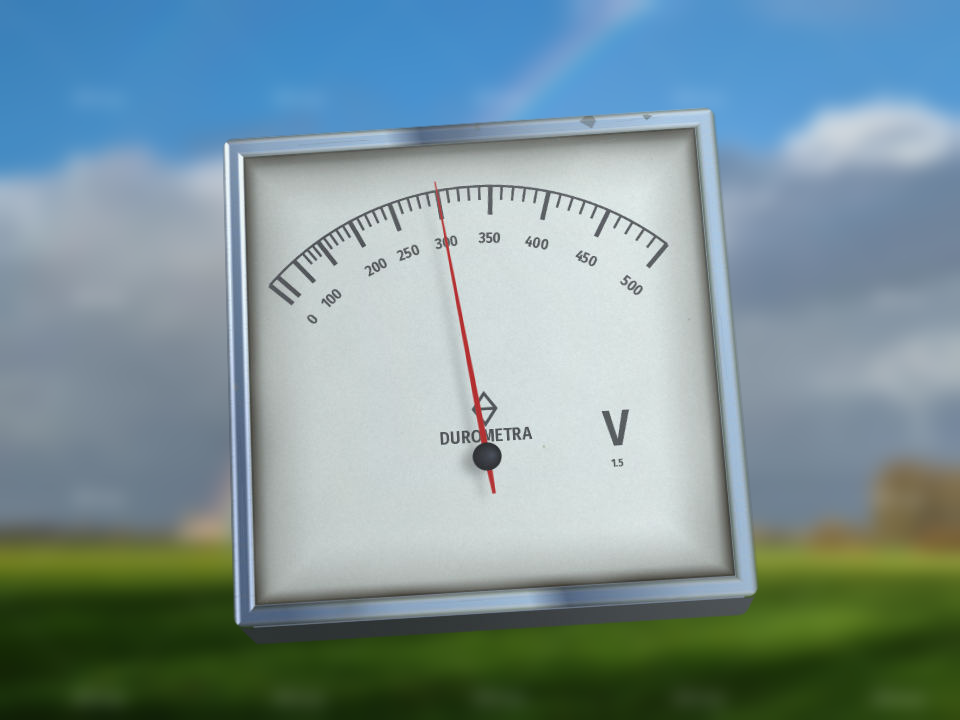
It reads 300 V
